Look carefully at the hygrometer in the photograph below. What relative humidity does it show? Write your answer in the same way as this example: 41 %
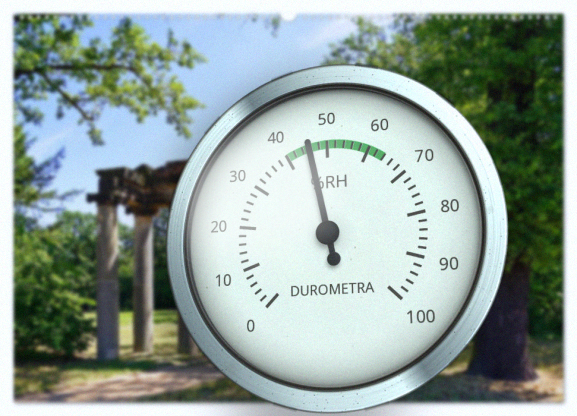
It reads 46 %
